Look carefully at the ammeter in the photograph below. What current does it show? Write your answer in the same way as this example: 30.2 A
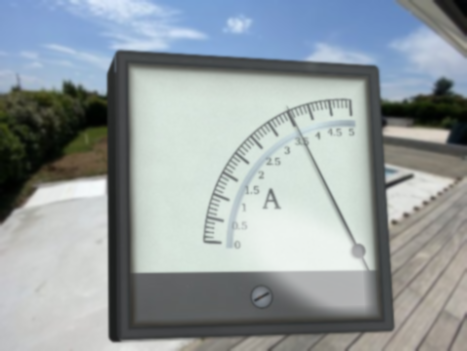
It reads 3.5 A
